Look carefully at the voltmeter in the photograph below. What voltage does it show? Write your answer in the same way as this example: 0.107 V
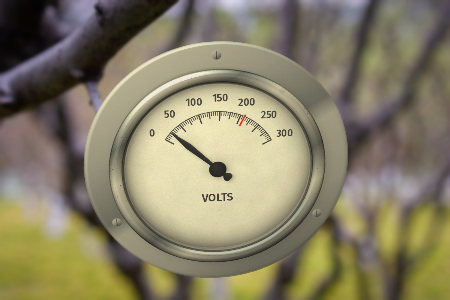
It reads 25 V
